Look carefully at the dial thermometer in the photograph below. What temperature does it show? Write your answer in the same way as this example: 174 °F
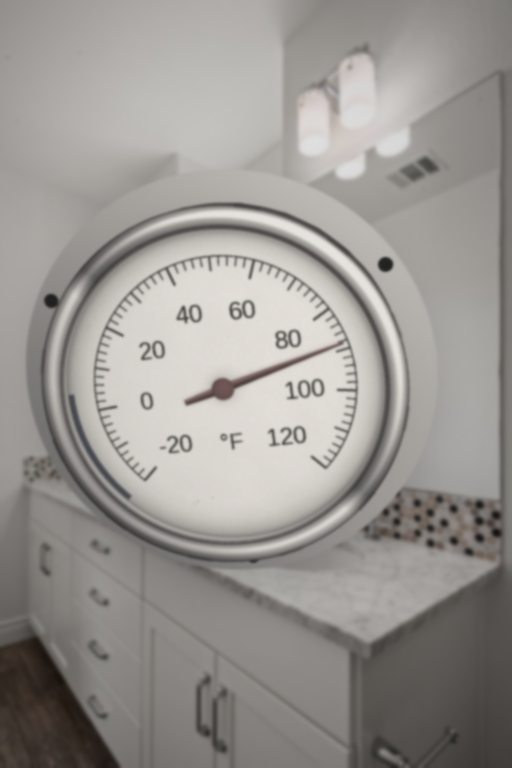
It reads 88 °F
